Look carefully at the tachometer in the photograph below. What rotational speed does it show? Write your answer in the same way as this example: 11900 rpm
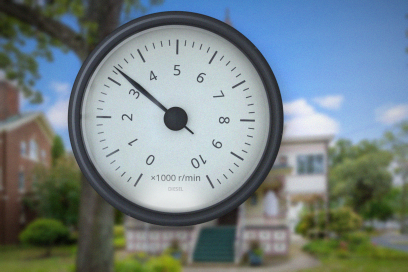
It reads 3300 rpm
